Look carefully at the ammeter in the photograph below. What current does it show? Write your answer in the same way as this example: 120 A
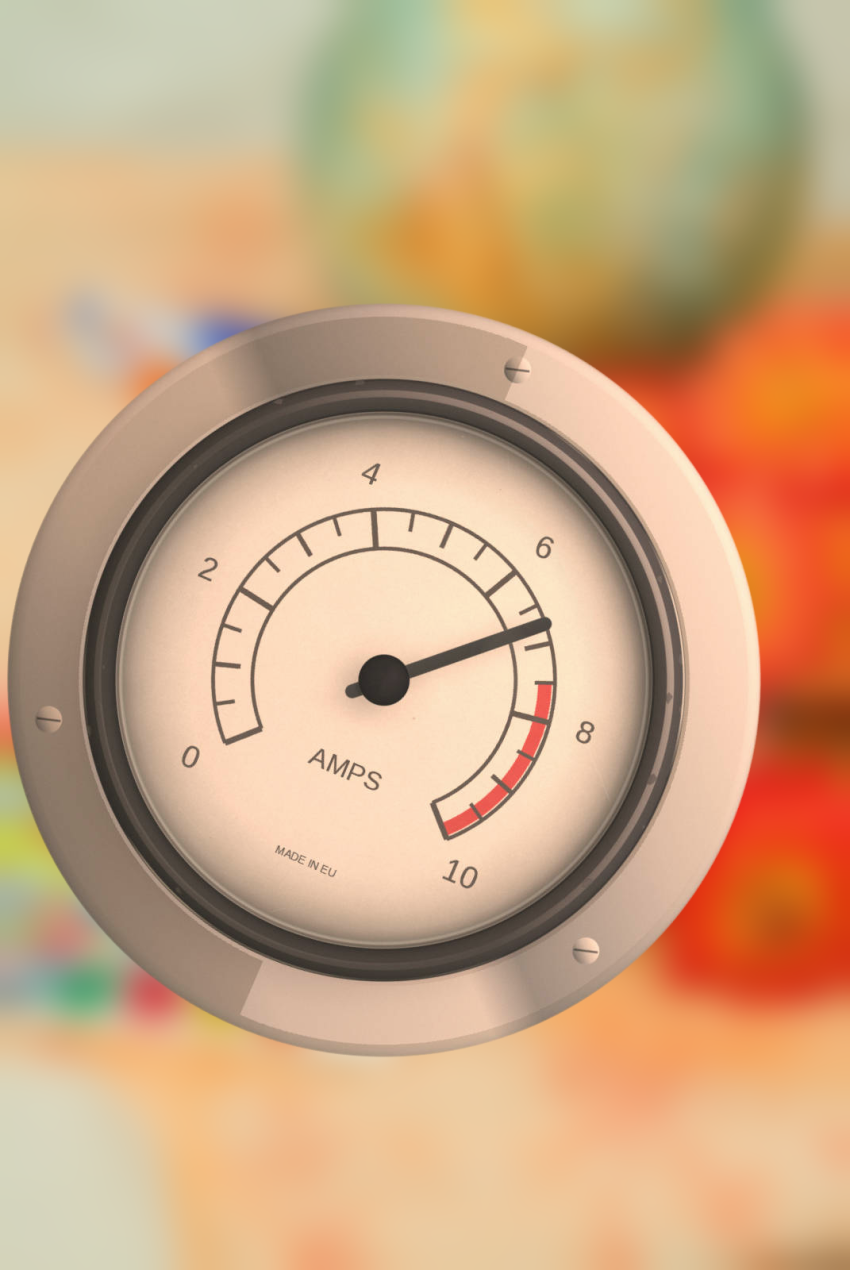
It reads 6.75 A
